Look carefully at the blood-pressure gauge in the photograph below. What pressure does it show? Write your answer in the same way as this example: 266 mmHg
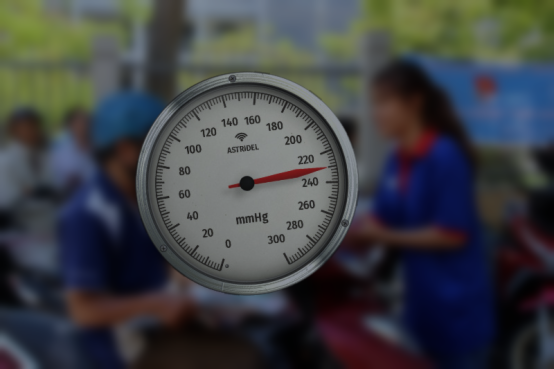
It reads 230 mmHg
